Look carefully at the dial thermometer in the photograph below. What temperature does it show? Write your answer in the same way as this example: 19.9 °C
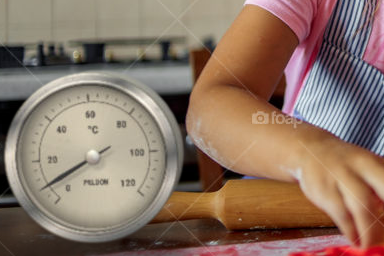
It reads 8 °C
